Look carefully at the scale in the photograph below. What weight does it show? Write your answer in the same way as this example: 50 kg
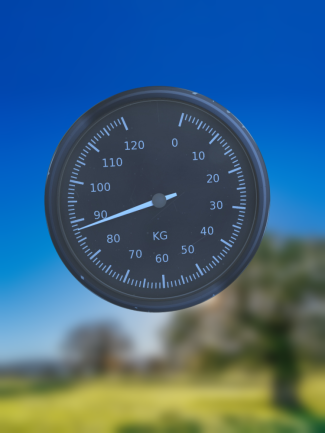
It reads 88 kg
